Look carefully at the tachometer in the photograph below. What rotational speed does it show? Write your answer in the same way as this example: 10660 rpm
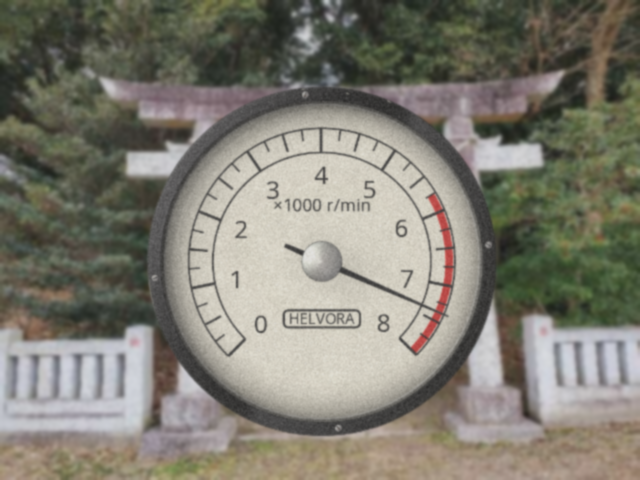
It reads 7375 rpm
